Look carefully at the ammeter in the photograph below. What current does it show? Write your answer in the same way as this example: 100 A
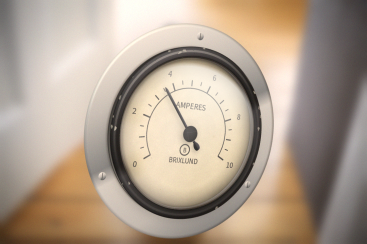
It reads 3.5 A
